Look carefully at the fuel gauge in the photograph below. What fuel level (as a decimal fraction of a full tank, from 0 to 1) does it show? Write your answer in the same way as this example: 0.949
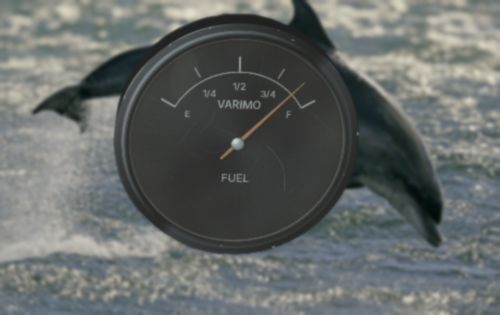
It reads 0.875
